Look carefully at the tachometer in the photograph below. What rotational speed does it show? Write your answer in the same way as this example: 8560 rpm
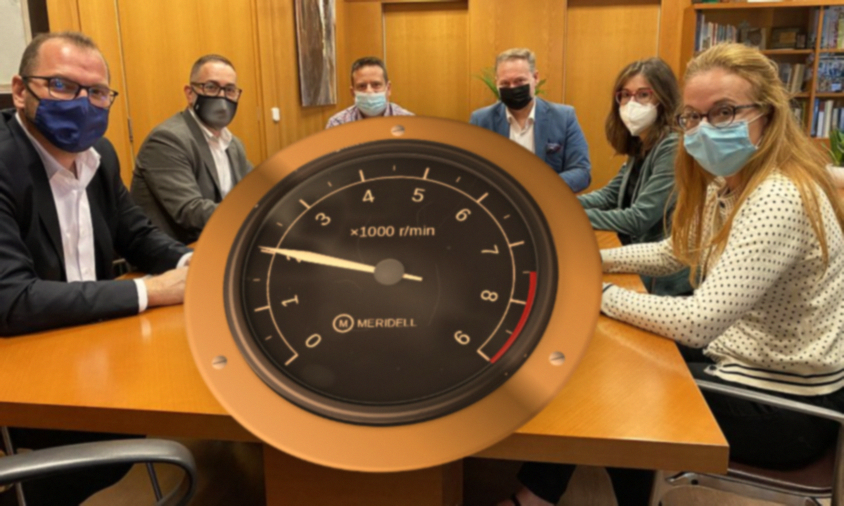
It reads 2000 rpm
